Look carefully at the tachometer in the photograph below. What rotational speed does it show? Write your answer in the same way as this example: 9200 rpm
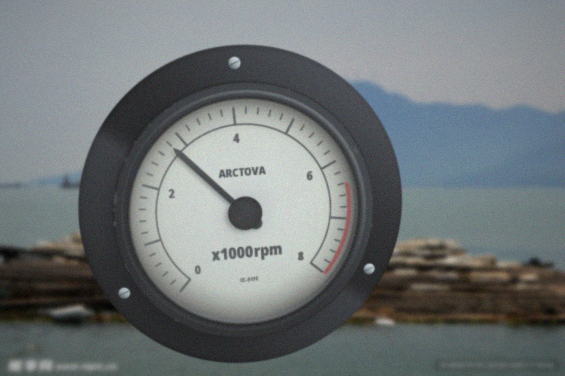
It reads 2800 rpm
